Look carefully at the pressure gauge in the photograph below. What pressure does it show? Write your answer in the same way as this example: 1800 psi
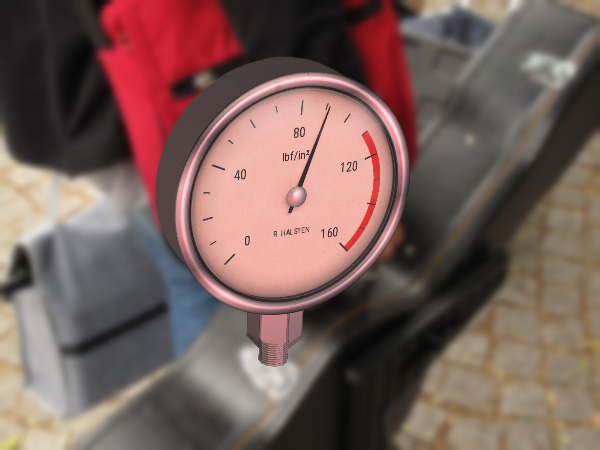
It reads 90 psi
